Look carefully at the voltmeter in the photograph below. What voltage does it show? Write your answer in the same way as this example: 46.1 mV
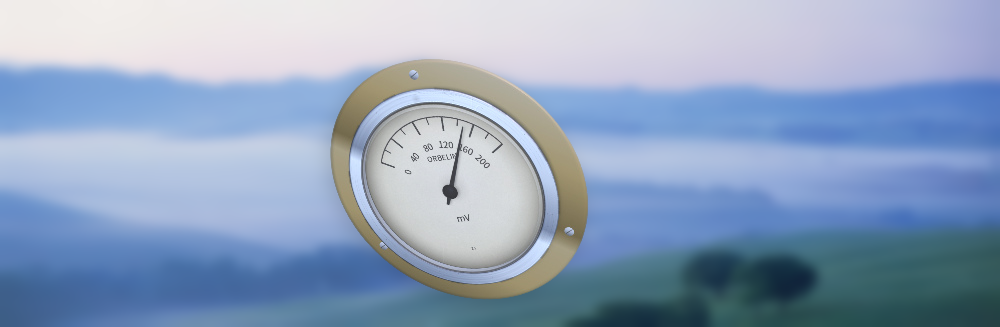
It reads 150 mV
